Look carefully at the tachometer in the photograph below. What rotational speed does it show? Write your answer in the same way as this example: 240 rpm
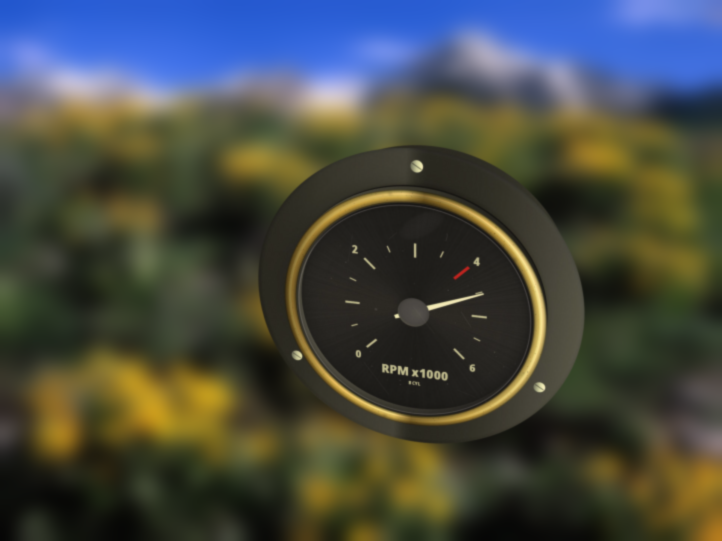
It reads 4500 rpm
